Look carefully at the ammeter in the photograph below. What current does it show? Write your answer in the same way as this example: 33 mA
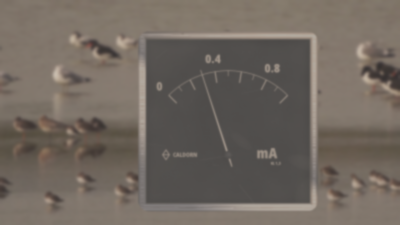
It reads 0.3 mA
